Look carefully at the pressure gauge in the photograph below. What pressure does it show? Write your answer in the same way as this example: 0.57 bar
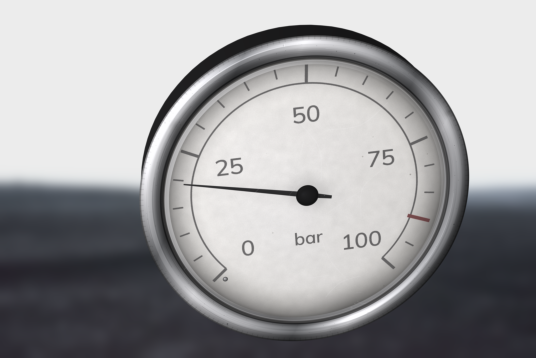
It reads 20 bar
